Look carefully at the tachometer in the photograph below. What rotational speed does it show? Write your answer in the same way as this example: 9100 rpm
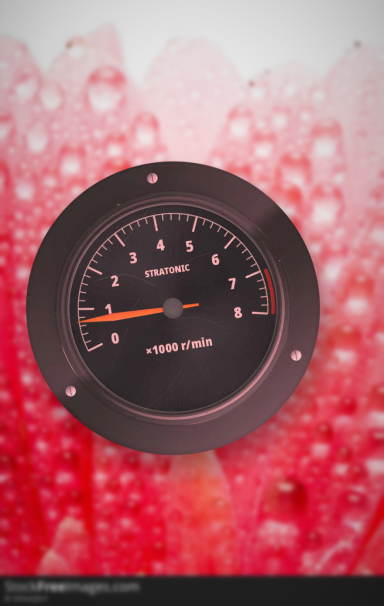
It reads 700 rpm
